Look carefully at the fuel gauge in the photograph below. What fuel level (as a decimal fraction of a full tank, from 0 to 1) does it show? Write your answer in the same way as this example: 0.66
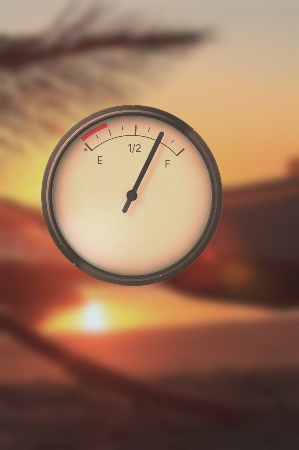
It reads 0.75
